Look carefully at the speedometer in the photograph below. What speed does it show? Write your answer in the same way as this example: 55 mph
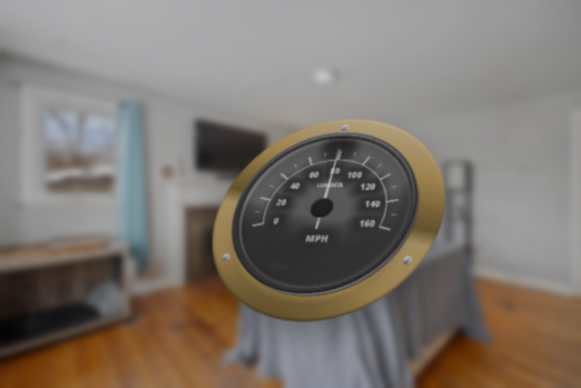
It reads 80 mph
